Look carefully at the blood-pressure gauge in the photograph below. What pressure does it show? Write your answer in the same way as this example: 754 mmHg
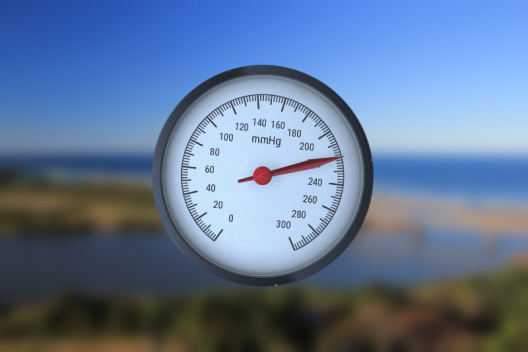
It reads 220 mmHg
